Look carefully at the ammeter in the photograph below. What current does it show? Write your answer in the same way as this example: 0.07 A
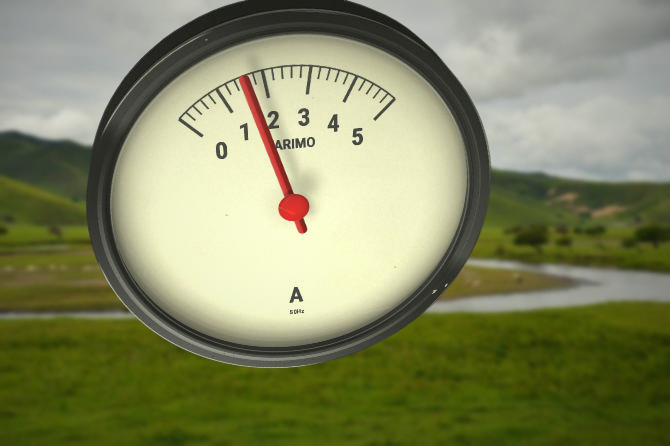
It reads 1.6 A
